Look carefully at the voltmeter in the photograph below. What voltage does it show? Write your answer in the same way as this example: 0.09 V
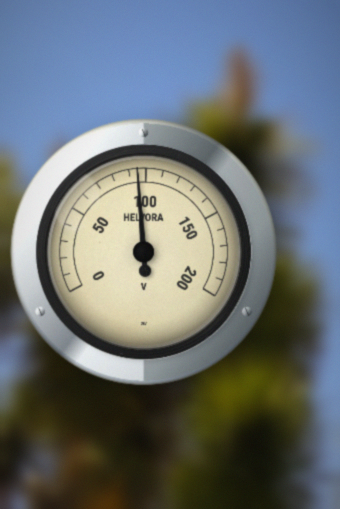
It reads 95 V
